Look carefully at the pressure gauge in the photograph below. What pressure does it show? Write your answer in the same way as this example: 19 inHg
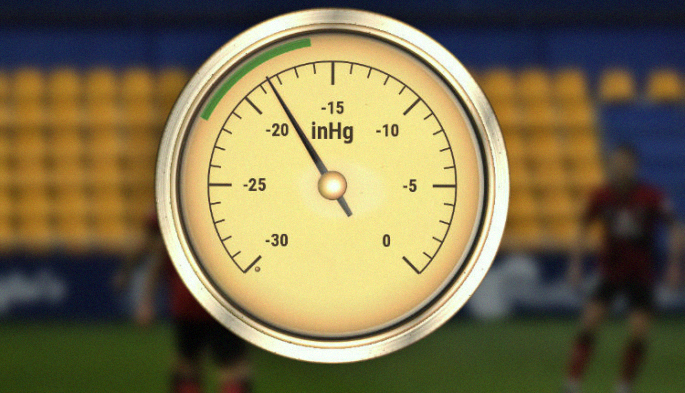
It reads -18.5 inHg
